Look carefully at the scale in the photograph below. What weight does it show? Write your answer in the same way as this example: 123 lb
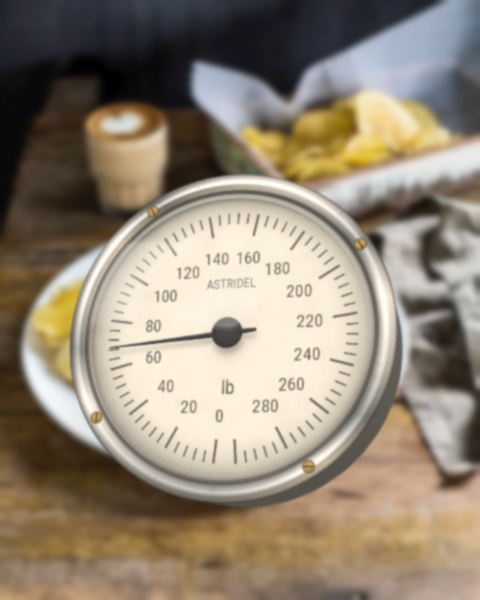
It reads 68 lb
